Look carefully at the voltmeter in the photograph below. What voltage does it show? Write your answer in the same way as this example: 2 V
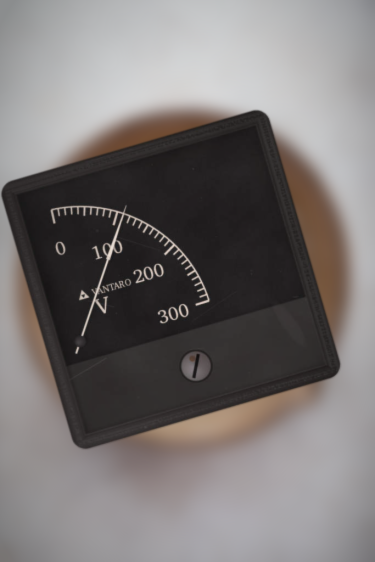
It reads 110 V
